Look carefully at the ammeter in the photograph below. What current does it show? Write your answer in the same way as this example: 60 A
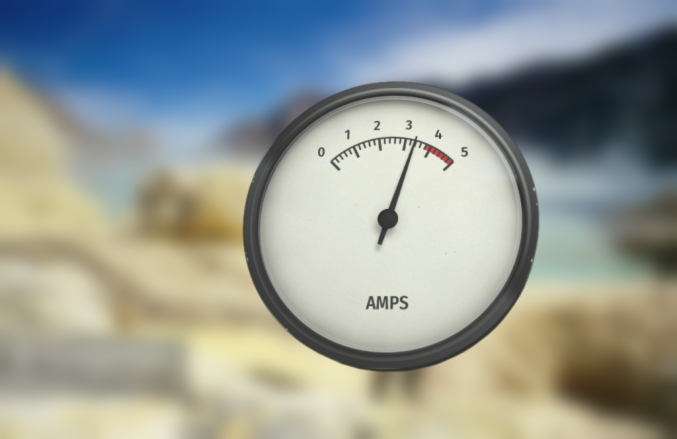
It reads 3.4 A
